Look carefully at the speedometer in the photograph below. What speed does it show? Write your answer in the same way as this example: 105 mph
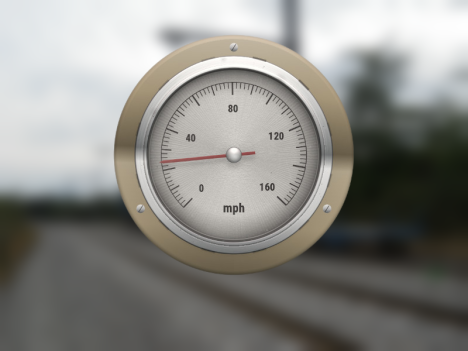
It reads 24 mph
